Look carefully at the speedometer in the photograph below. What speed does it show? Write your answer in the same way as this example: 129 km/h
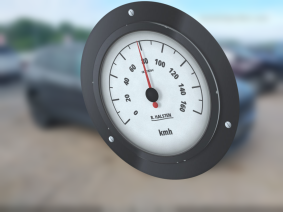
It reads 80 km/h
